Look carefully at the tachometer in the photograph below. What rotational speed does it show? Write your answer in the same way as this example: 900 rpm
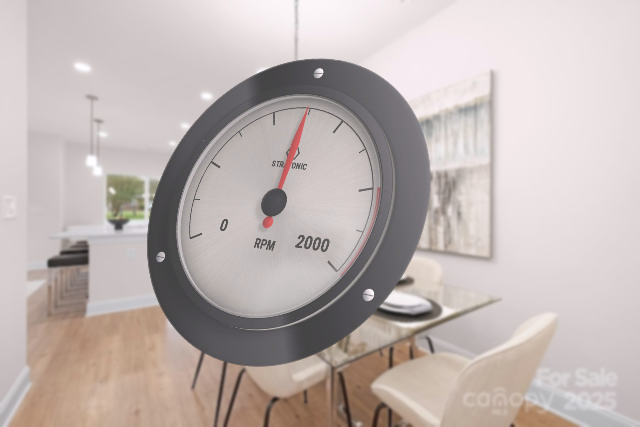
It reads 1000 rpm
